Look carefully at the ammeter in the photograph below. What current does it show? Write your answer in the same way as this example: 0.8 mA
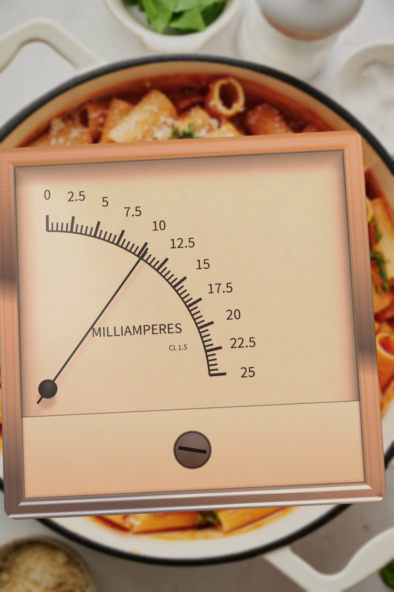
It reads 10.5 mA
